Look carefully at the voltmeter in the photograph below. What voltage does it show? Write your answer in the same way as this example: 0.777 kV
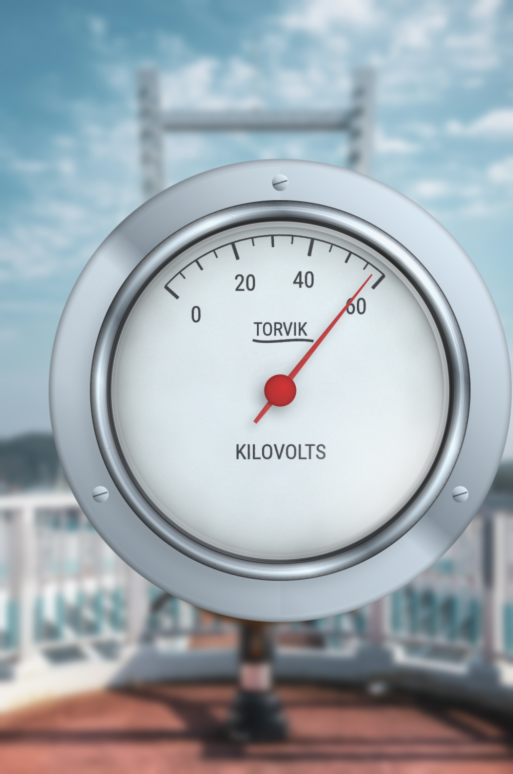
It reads 57.5 kV
